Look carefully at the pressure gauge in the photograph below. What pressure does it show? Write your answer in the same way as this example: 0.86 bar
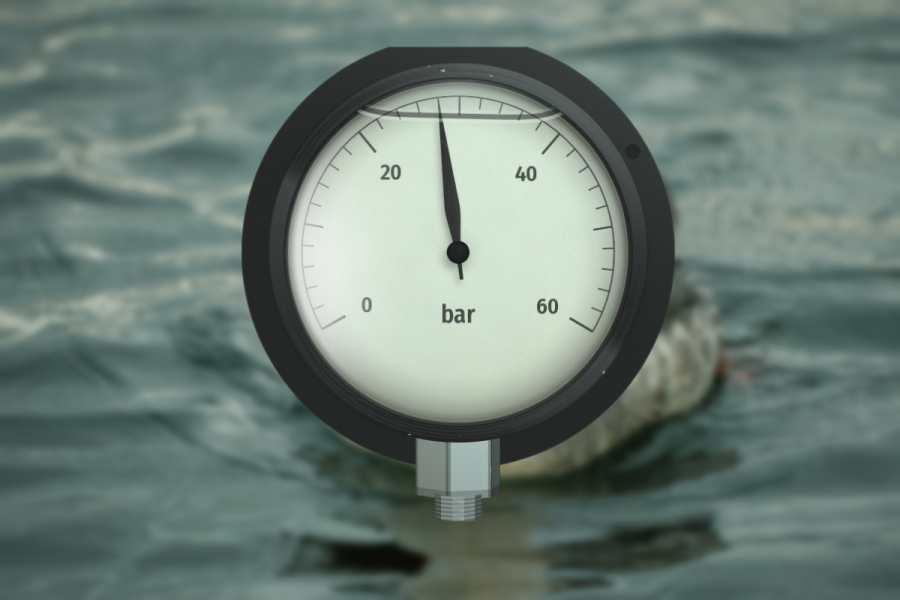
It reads 28 bar
